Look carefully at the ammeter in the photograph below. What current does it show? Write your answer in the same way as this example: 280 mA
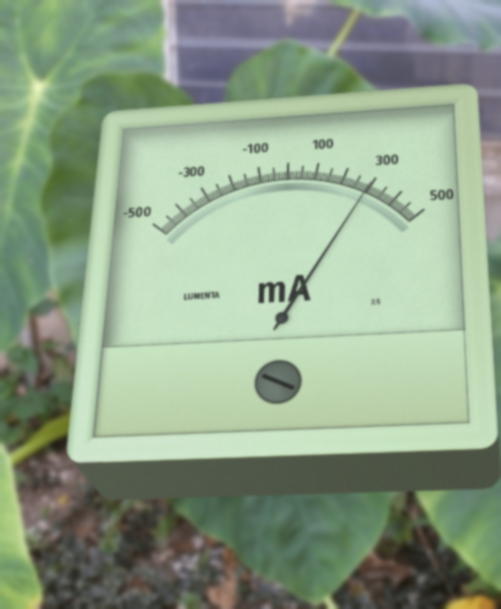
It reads 300 mA
